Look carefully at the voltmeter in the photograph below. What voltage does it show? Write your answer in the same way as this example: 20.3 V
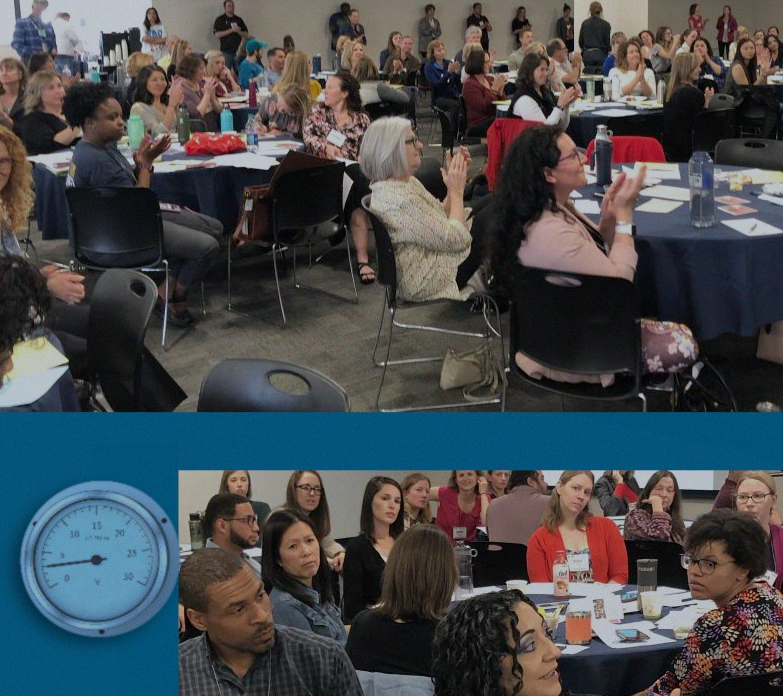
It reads 3 V
